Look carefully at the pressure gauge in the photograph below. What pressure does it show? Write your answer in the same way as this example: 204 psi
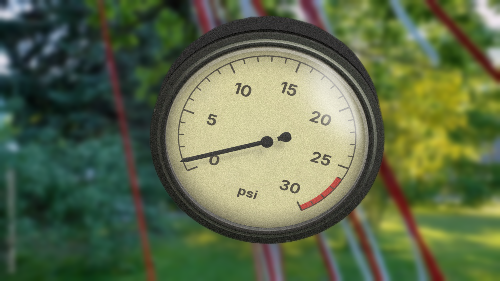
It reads 1 psi
